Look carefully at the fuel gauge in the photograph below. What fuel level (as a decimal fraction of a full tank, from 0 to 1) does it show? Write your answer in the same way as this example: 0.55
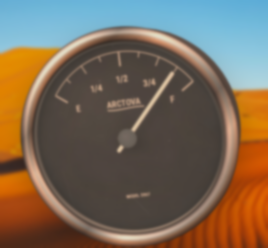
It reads 0.875
